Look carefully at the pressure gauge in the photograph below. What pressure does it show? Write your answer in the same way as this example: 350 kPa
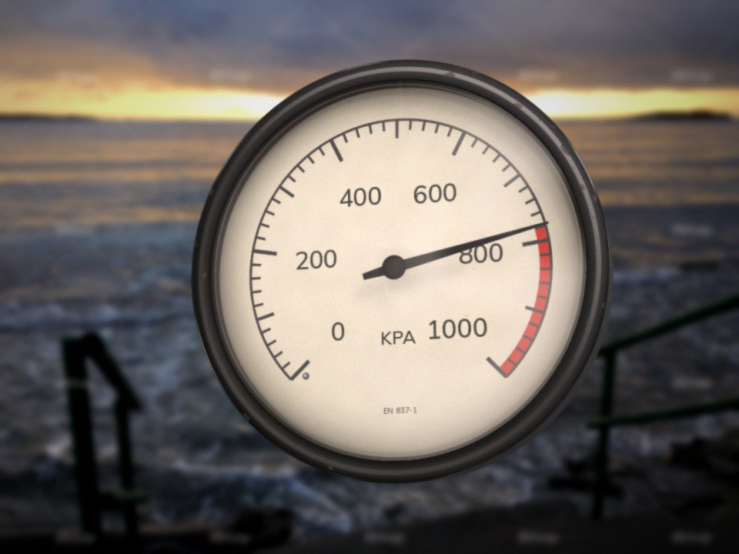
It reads 780 kPa
